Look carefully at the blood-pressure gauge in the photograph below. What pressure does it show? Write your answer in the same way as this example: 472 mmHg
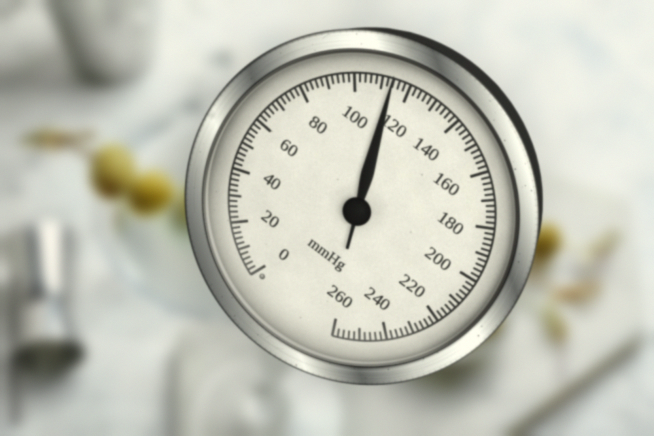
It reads 114 mmHg
